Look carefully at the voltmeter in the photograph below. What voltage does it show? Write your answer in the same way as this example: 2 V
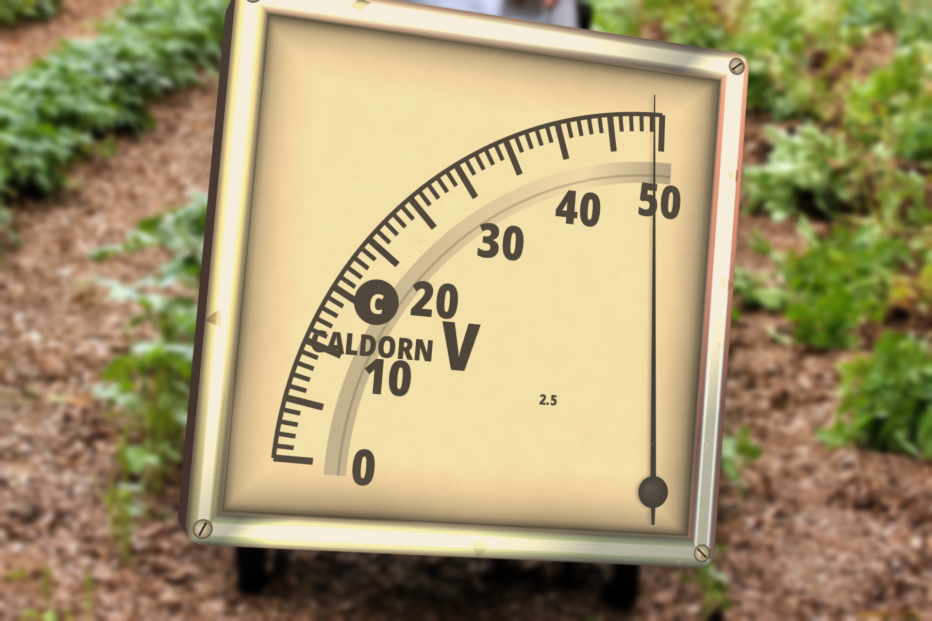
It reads 49 V
